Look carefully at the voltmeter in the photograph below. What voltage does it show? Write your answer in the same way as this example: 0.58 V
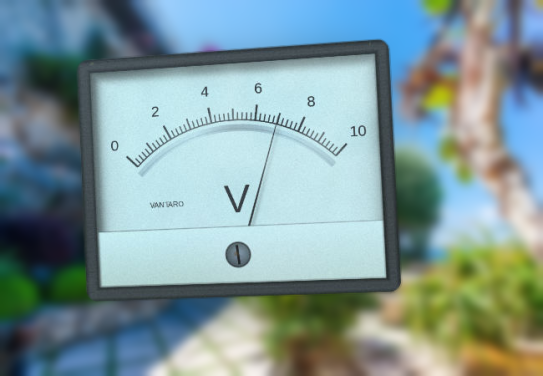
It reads 7 V
